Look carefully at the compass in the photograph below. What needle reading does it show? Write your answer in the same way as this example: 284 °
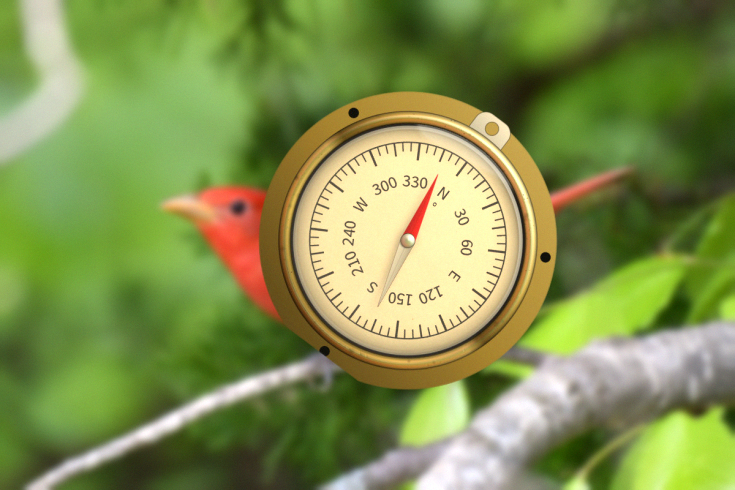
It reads 347.5 °
